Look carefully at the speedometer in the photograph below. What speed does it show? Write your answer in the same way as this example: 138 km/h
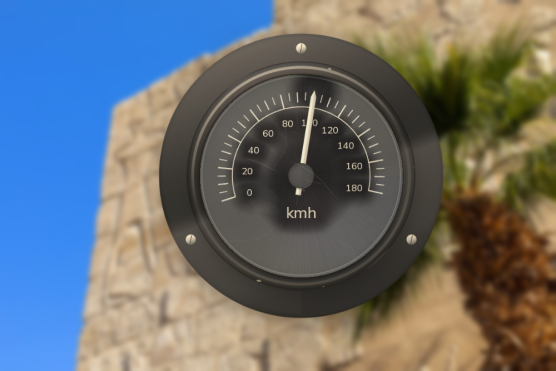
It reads 100 km/h
